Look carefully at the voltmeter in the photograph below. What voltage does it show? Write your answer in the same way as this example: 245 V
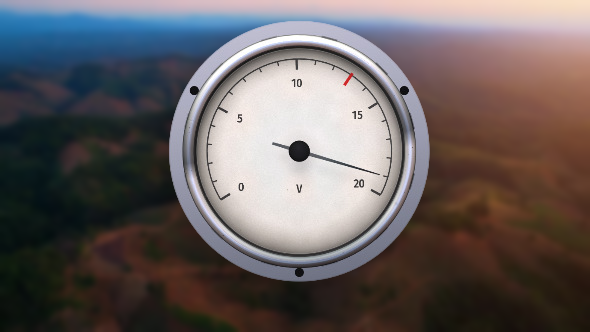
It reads 19 V
